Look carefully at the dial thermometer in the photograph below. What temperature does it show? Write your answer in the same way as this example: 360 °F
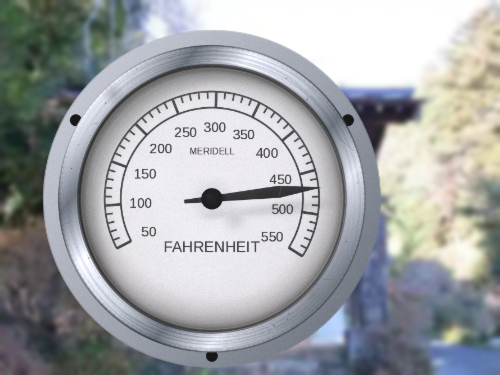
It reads 470 °F
